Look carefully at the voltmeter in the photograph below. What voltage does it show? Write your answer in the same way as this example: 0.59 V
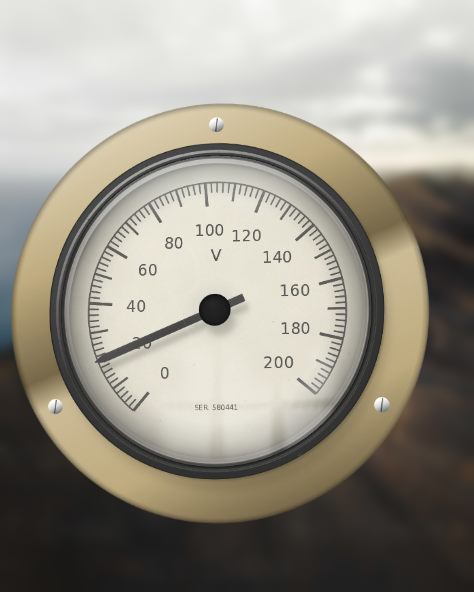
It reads 20 V
